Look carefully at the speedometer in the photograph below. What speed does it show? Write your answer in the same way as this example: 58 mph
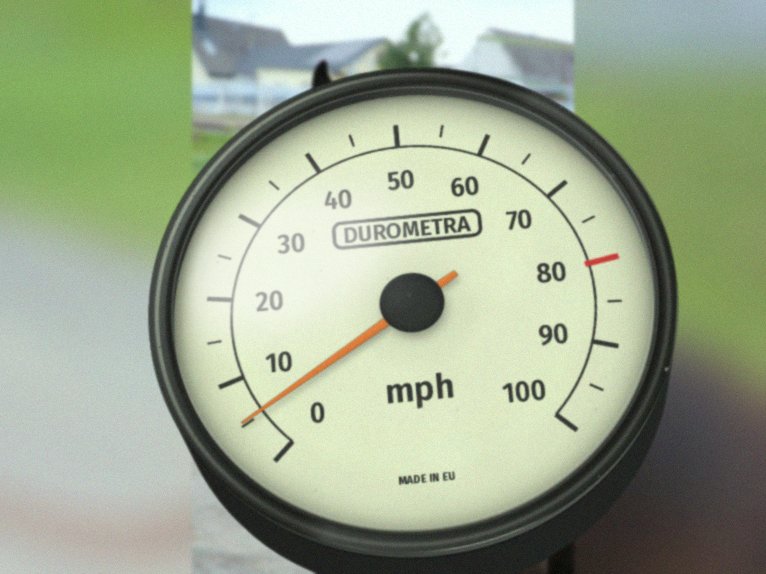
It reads 5 mph
